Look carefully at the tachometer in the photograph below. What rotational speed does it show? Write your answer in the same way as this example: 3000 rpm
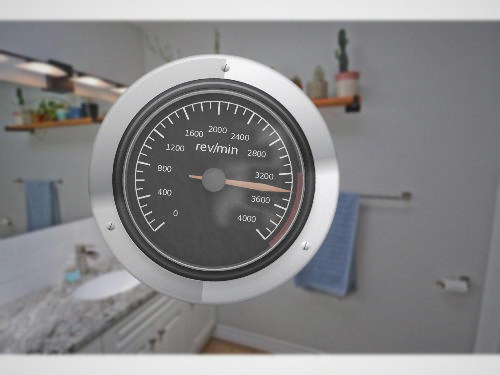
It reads 3400 rpm
